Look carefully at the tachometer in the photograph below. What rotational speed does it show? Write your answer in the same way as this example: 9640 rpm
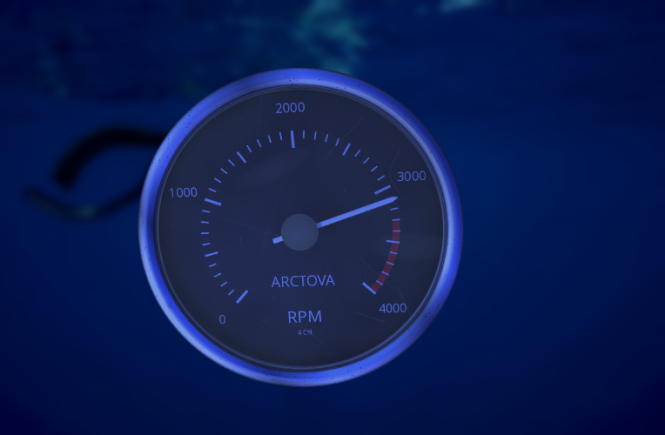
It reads 3100 rpm
